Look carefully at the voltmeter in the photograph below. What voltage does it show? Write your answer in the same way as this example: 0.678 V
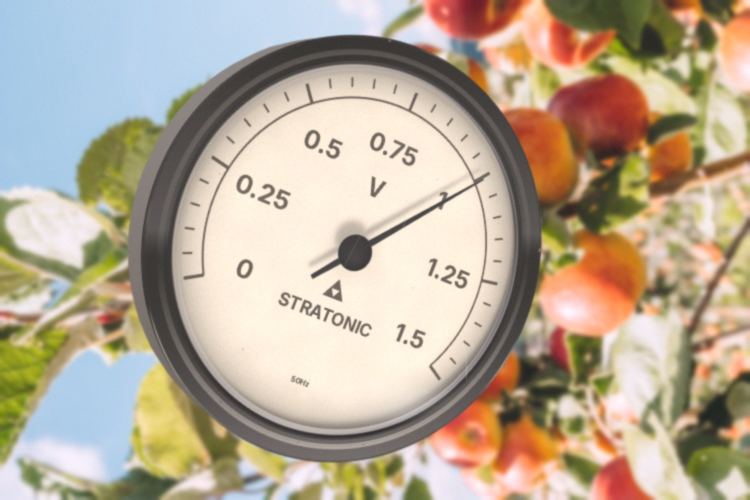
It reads 1 V
